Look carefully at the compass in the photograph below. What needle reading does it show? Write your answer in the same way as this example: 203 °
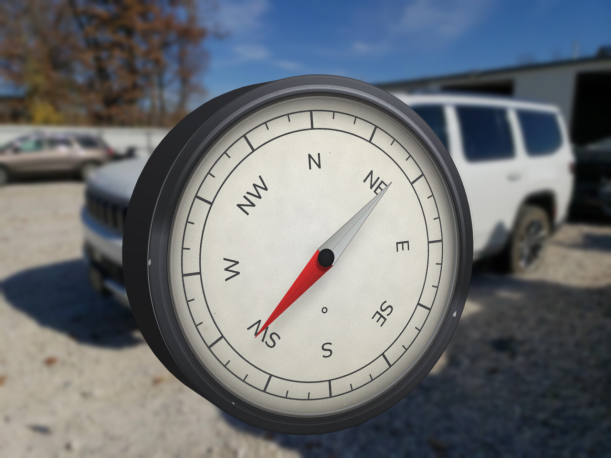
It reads 230 °
